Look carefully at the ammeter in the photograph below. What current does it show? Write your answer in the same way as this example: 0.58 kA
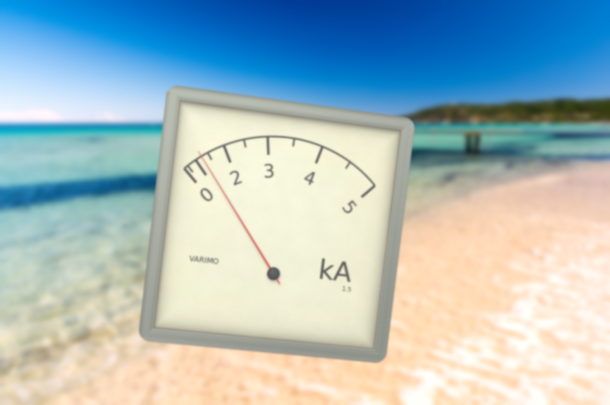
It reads 1.25 kA
